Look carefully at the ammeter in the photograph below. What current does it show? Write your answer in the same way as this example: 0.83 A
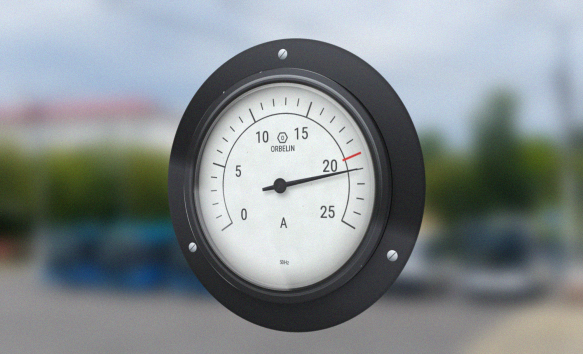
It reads 21 A
